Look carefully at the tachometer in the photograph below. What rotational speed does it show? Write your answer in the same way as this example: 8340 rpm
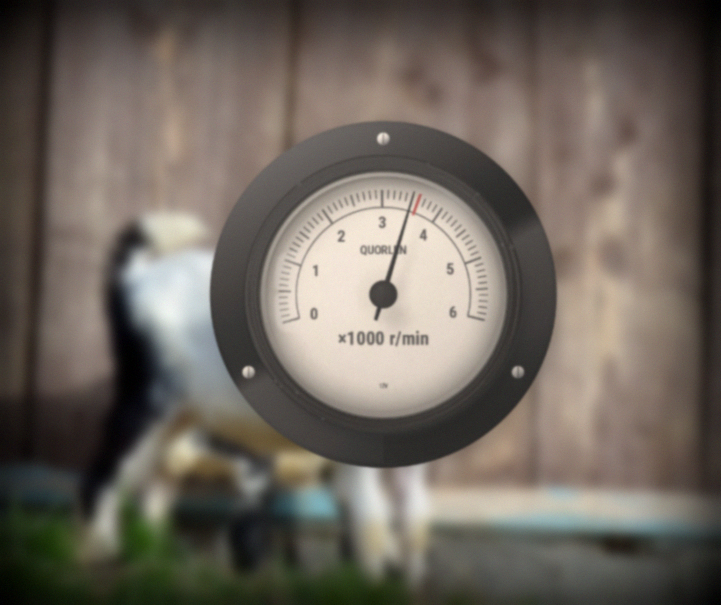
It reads 3500 rpm
